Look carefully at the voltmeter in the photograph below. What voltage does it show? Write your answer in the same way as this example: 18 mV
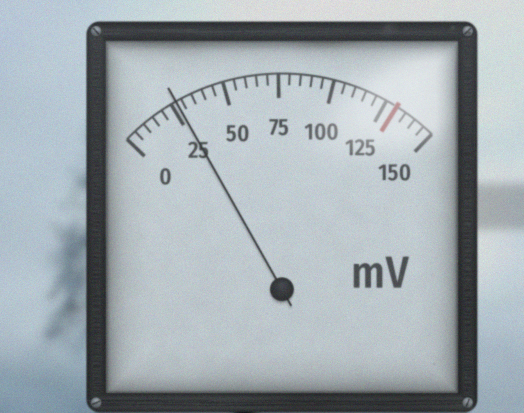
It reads 27.5 mV
